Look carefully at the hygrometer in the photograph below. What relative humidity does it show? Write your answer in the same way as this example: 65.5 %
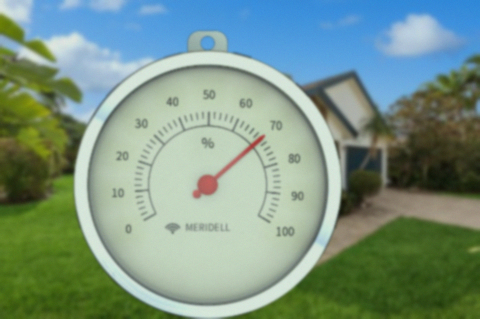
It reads 70 %
